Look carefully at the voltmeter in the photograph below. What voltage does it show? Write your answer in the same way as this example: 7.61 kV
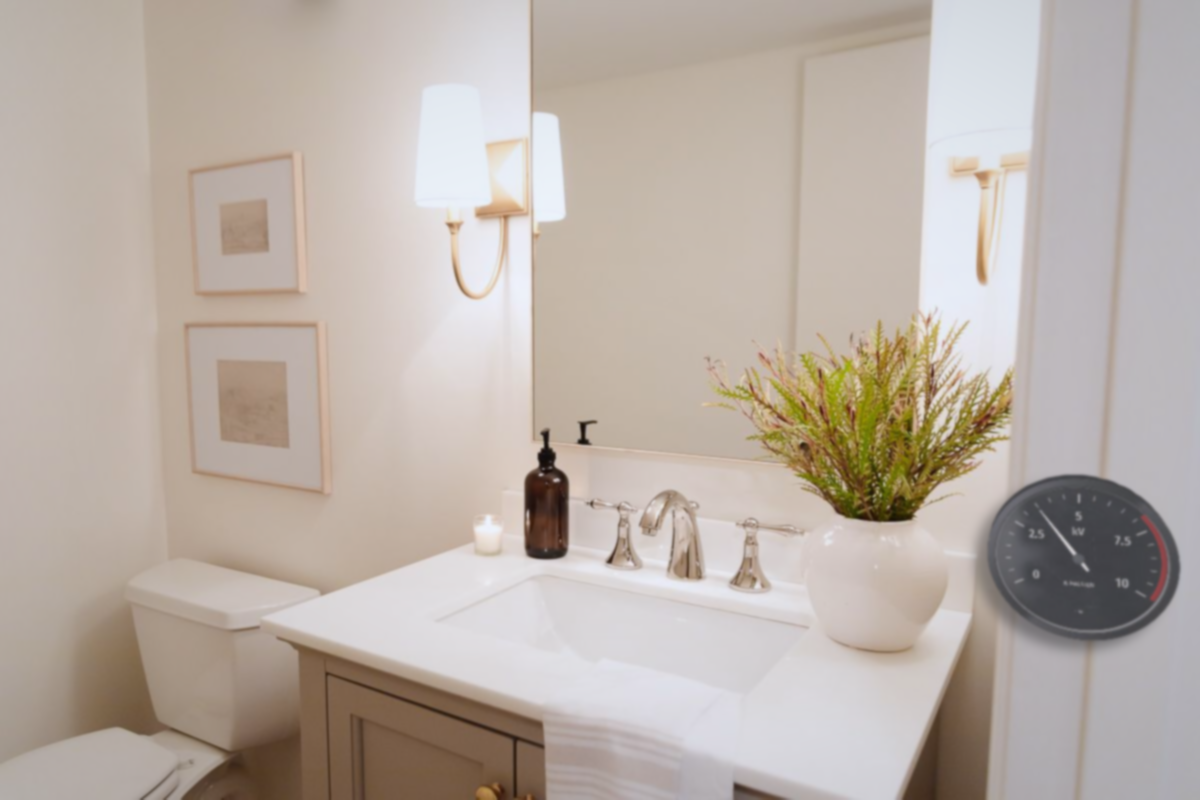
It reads 3.5 kV
